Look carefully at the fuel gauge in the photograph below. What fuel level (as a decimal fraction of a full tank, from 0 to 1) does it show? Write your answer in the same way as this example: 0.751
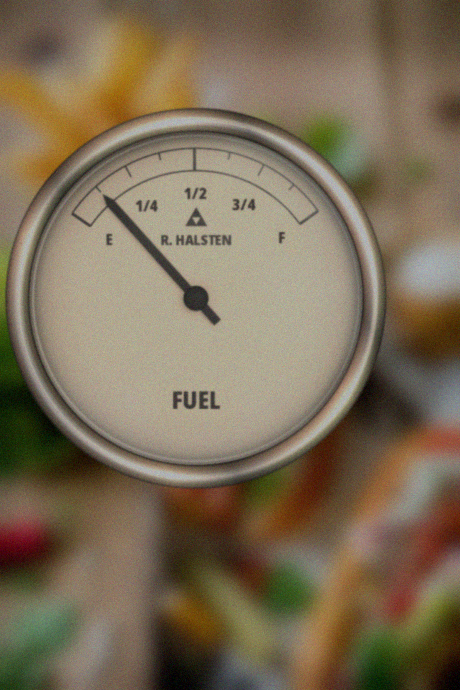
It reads 0.125
